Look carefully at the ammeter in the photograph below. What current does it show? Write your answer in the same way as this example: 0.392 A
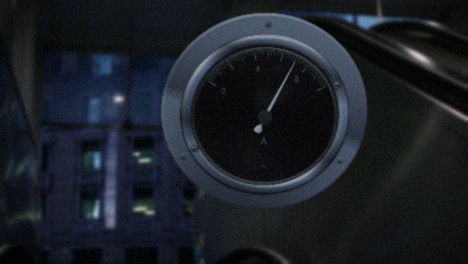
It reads 7 A
